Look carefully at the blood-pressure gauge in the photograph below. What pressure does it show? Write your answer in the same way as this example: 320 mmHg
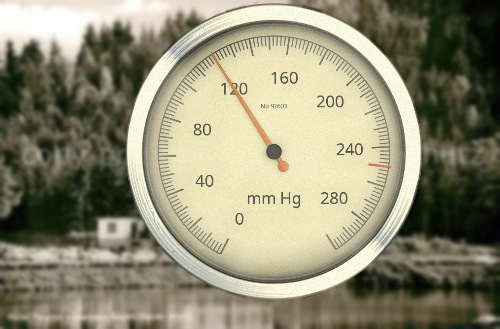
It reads 120 mmHg
